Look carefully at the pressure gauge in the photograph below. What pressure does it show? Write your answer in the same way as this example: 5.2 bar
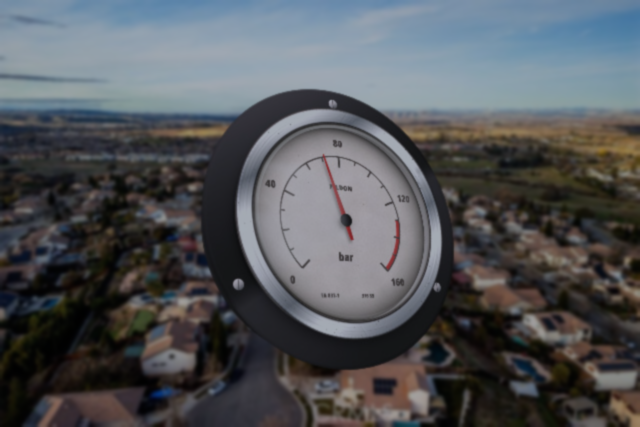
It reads 70 bar
